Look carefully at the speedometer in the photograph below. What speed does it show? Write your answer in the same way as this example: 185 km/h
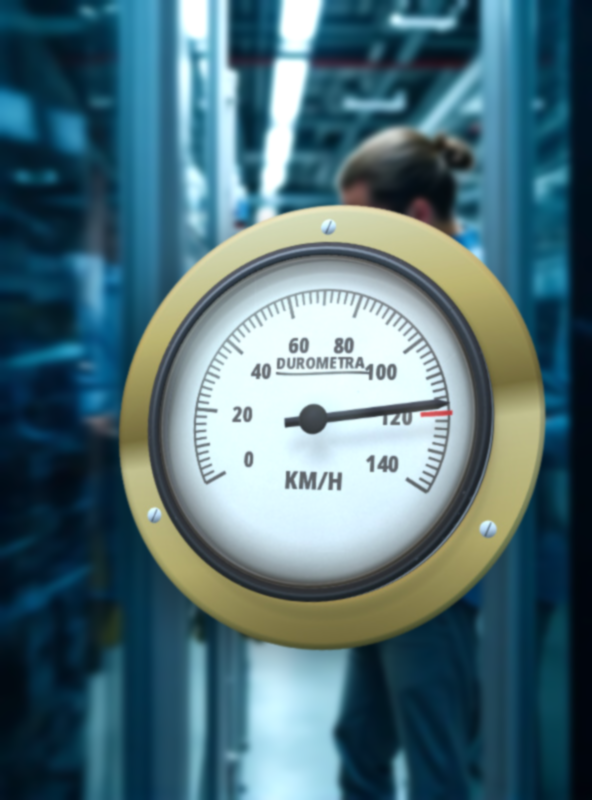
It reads 118 km/h
